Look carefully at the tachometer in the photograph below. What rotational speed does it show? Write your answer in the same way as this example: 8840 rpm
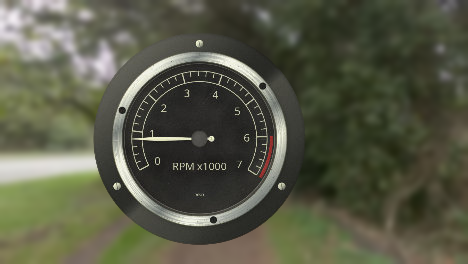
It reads 800 rpm
